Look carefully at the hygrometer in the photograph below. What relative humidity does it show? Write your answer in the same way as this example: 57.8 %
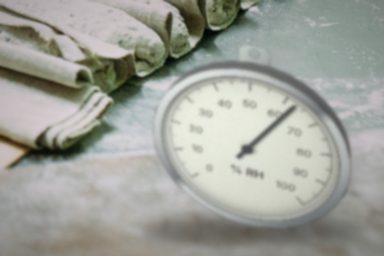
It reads 62.5 %
